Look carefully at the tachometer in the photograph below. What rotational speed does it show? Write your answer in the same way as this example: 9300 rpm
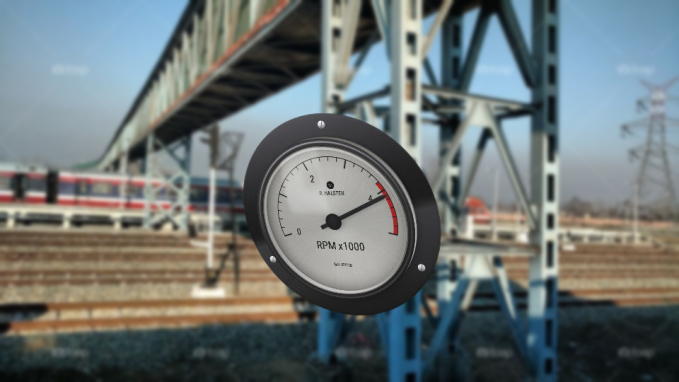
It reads 4100 rpm
